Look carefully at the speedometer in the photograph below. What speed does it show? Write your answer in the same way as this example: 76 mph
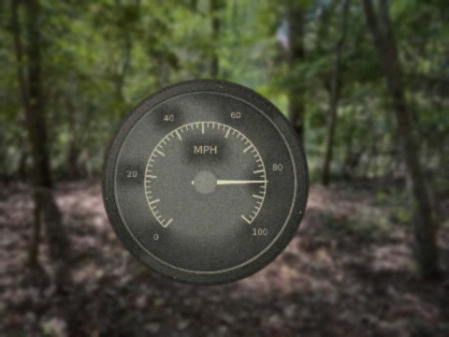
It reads 84 mph
